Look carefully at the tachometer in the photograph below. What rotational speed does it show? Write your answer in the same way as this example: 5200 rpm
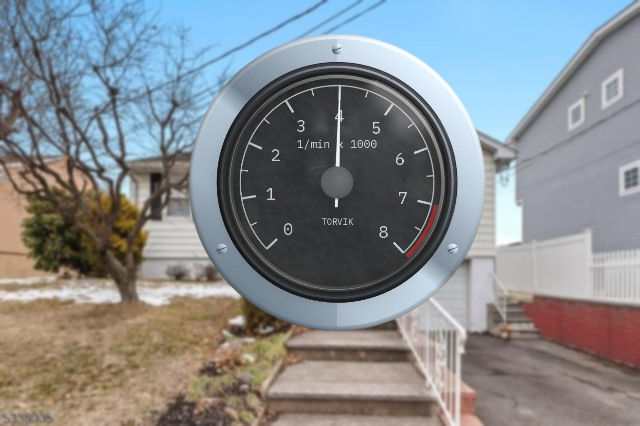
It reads 4000 rpm
